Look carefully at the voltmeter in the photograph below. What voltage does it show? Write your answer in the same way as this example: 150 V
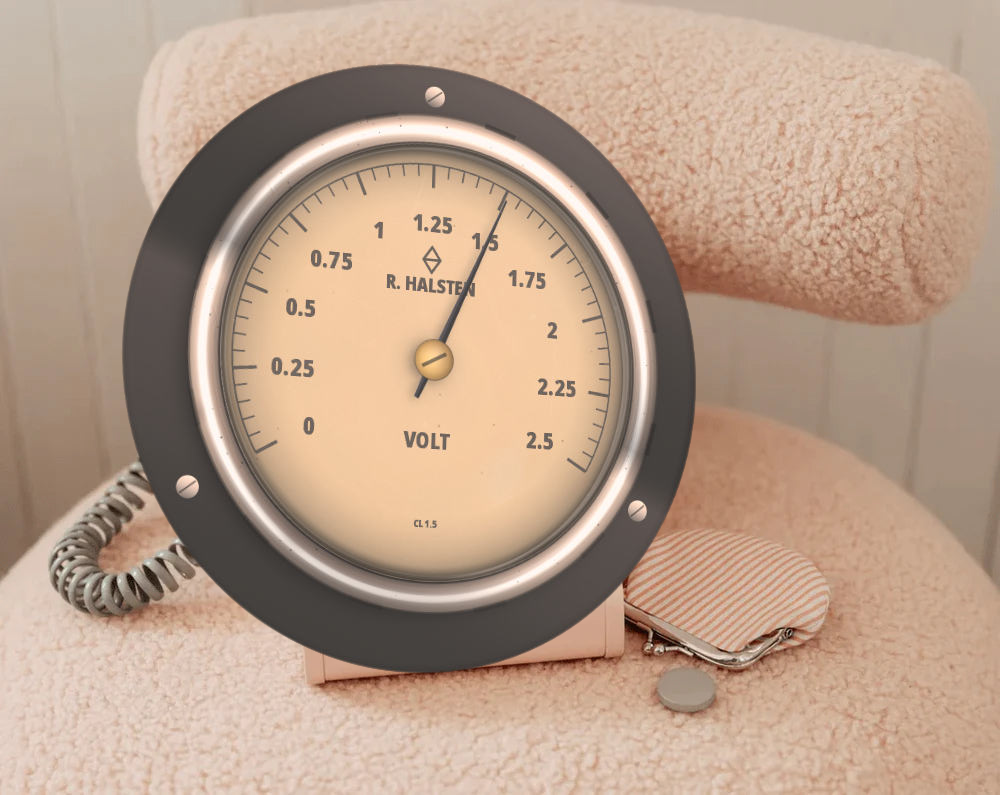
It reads 1.5 V
